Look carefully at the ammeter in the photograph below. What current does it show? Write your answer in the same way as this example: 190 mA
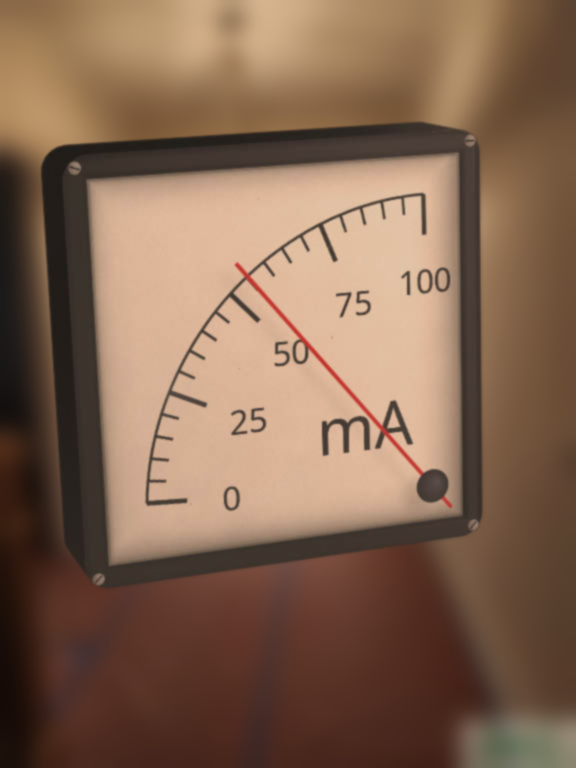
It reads 55 mA
